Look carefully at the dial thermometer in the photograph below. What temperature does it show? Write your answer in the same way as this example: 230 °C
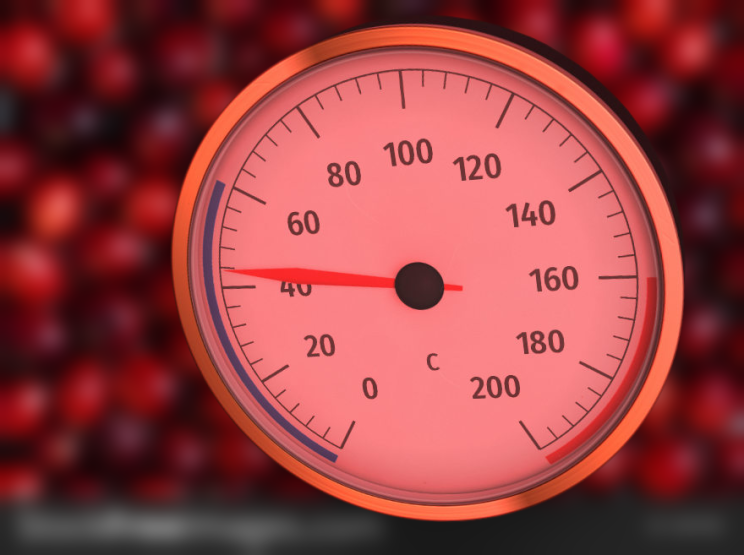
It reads 44 °C
